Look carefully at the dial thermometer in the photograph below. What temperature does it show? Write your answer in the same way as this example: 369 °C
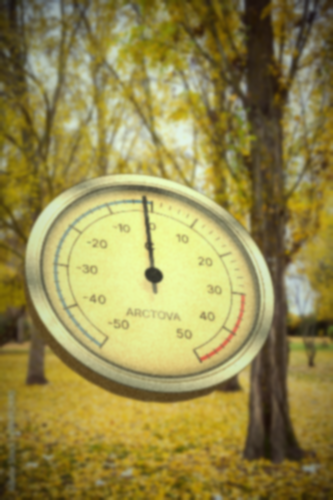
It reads -2 °C
